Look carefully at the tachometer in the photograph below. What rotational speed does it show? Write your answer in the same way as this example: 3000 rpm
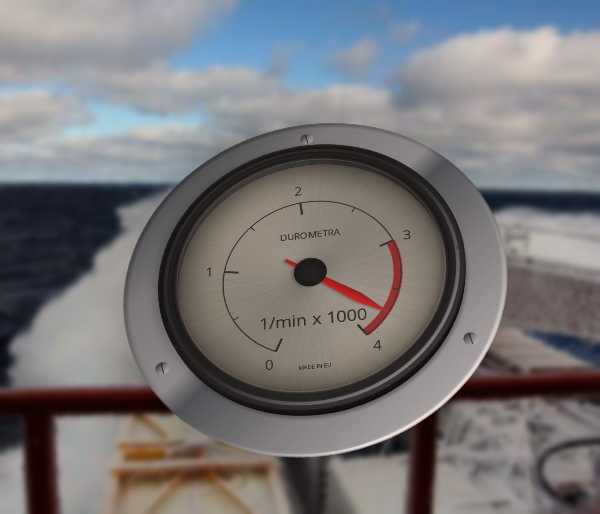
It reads 3750 rpm
